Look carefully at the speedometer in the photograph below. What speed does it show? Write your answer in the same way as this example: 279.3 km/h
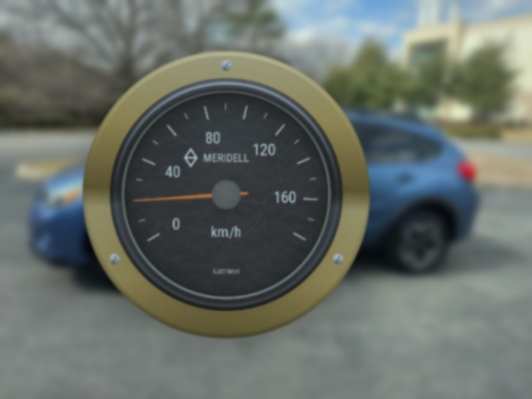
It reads 20 km/h
